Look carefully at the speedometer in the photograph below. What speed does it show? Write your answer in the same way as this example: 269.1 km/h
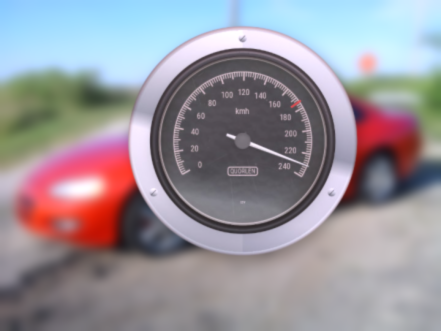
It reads 230 km/h
